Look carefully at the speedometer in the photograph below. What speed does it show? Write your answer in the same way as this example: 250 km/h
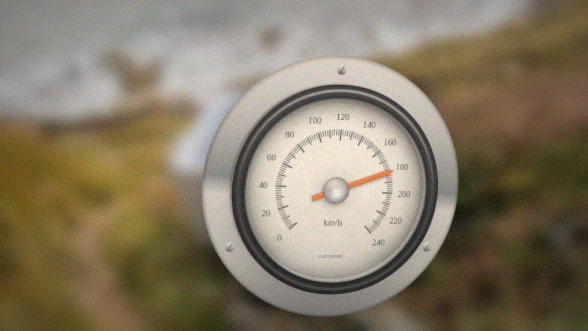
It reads 180 km/h
